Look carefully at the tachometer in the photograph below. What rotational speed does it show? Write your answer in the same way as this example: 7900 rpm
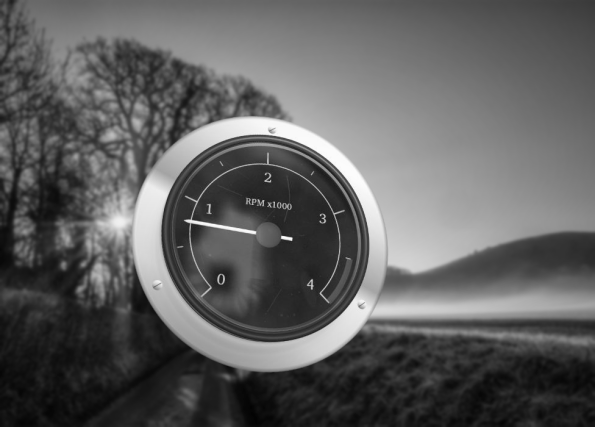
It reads 750 rpm
